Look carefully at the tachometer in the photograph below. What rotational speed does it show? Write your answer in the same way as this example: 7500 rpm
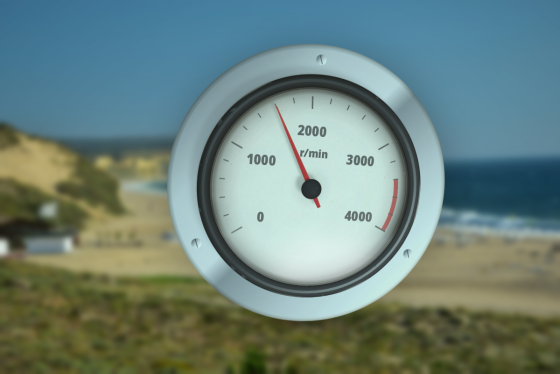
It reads 1600 rpm
